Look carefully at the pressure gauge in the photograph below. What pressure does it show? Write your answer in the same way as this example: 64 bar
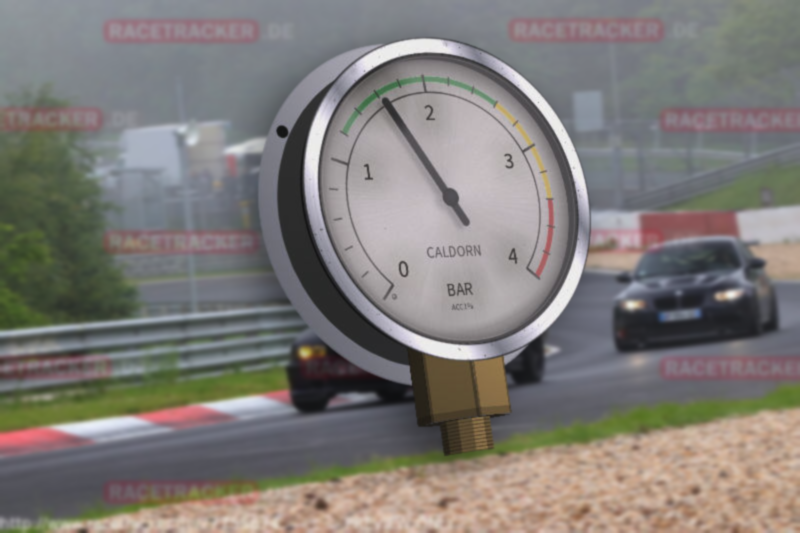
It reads 1.6 bar
